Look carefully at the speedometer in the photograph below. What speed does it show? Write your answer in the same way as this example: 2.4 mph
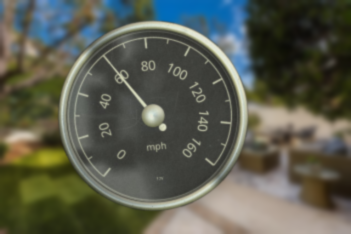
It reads 60 mph
